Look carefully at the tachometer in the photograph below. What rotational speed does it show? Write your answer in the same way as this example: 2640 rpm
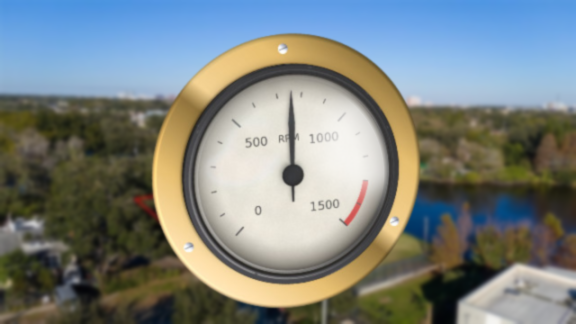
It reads 750 rpm
